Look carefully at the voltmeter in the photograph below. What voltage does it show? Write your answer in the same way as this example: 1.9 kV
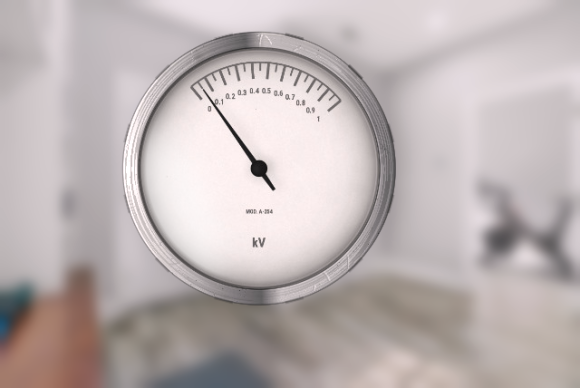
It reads 0.05 kV
